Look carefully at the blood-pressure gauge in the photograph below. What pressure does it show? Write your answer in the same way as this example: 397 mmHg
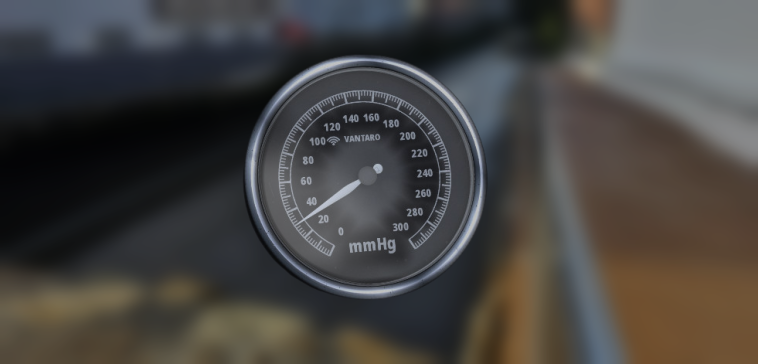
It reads 30 mmHg
